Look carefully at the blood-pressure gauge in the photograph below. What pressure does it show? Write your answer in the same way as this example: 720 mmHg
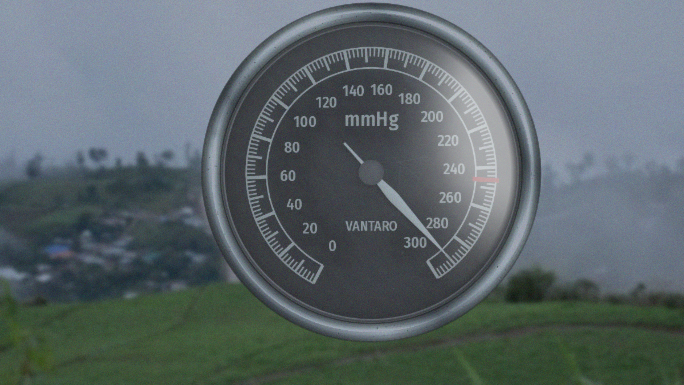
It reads 290 mmHg
